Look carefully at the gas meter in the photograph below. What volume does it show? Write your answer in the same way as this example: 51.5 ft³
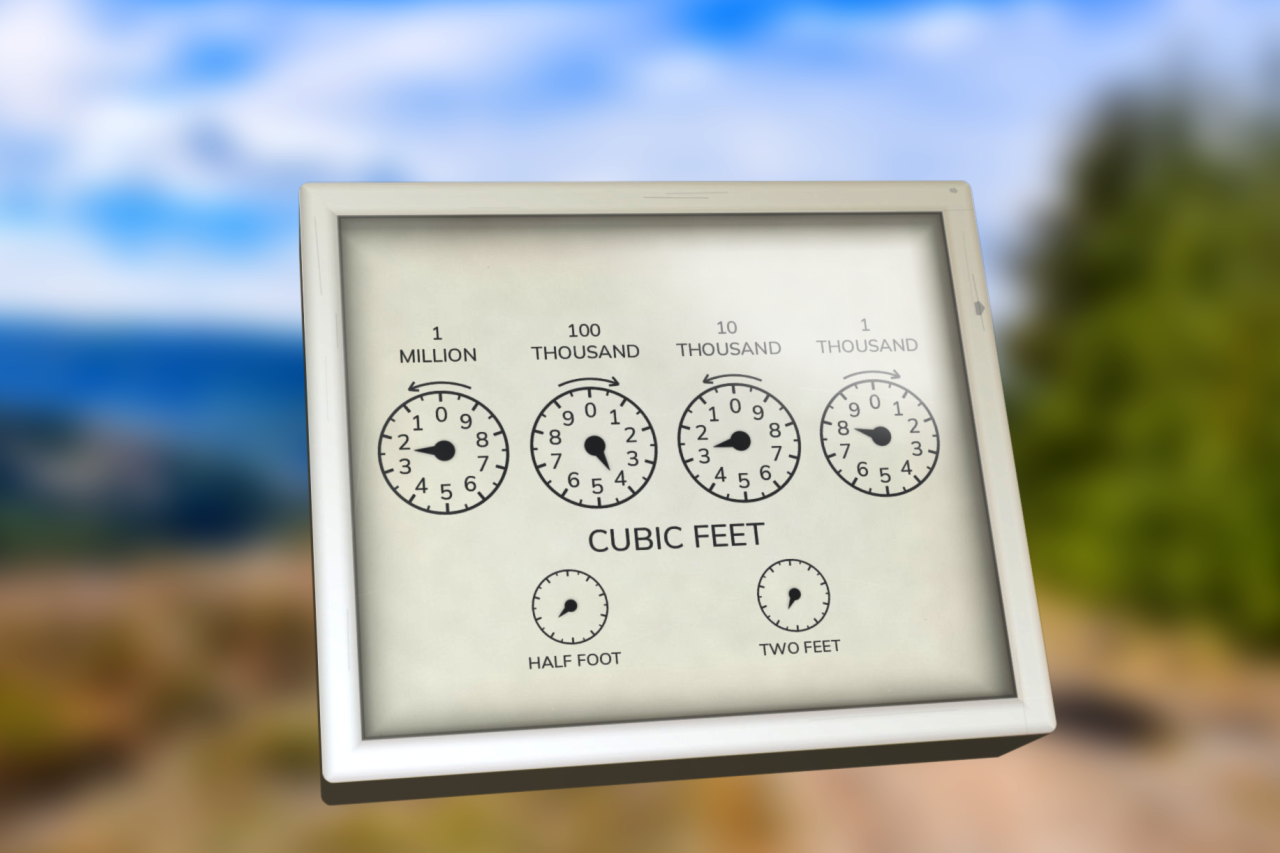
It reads 242800 ft³
